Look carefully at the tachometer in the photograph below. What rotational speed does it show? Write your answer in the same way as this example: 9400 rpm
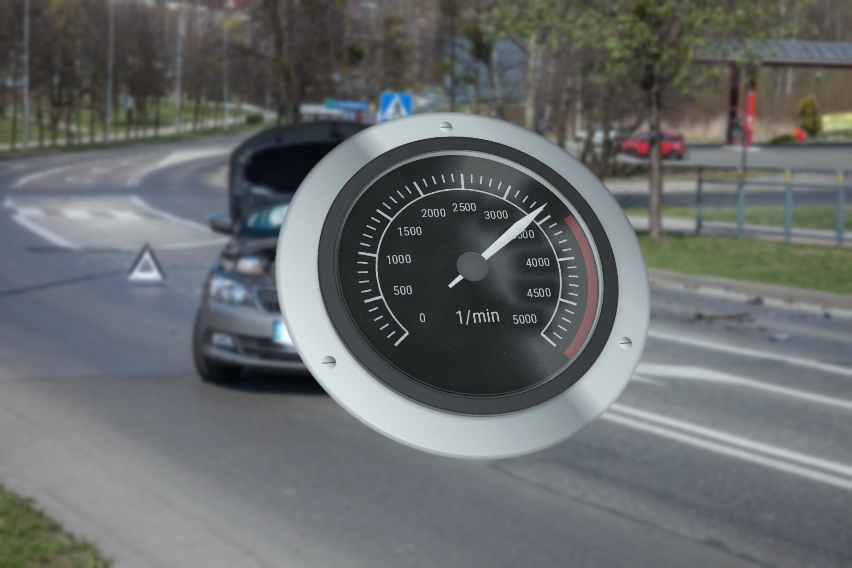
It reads 3400 rpm
